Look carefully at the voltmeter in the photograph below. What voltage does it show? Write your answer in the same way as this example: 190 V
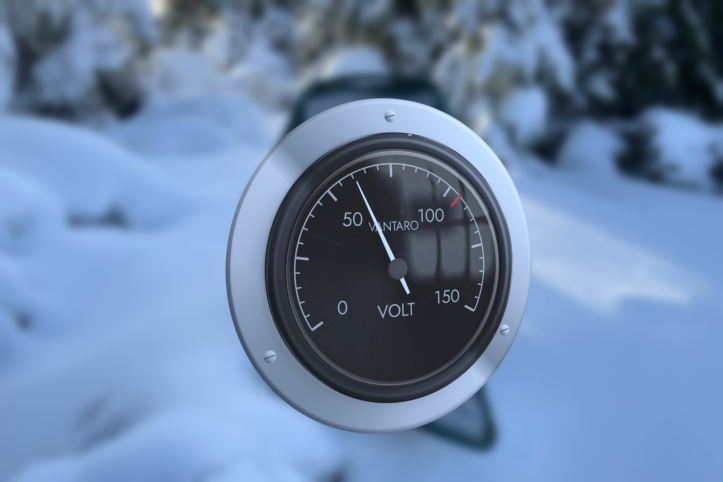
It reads 60 V
